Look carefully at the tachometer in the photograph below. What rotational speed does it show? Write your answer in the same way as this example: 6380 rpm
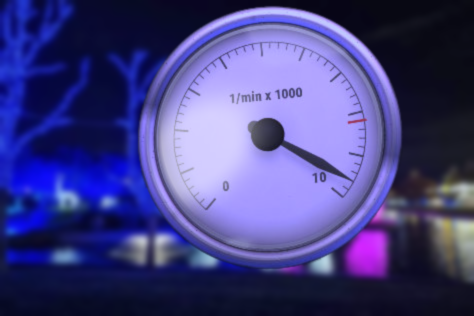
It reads 9600 rpm
